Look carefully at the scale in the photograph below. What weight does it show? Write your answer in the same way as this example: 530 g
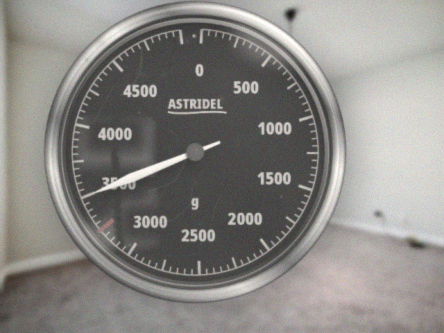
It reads 3500 g
